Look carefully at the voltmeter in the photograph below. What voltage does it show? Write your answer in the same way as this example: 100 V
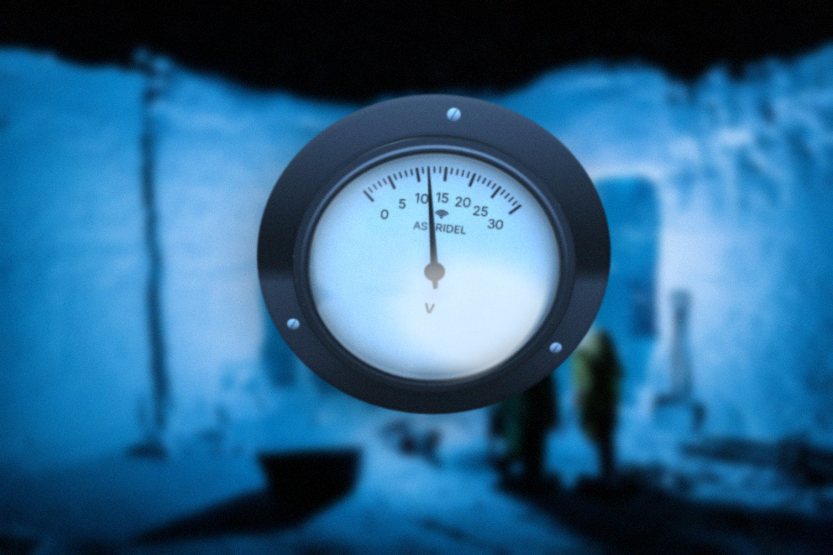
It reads 12 V
